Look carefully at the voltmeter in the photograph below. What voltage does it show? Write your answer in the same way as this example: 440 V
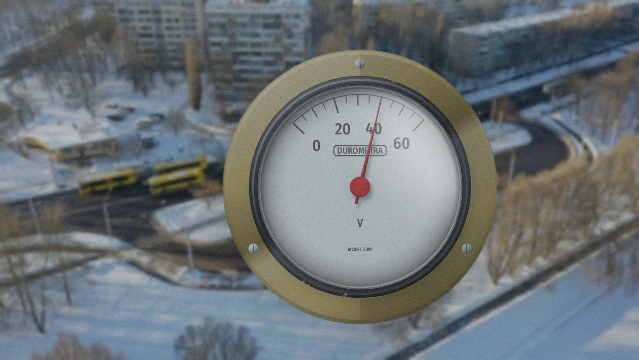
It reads 40 V
